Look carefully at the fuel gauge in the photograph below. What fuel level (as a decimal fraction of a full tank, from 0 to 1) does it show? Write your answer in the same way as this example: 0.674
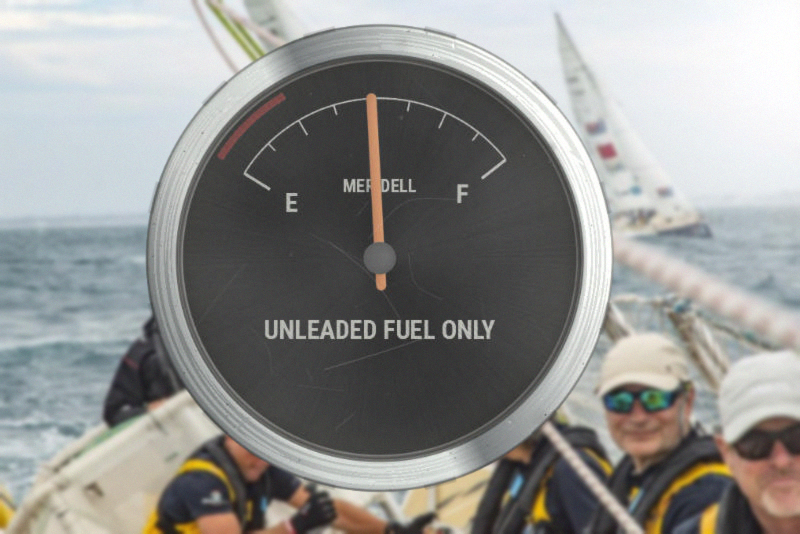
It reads 0.5
